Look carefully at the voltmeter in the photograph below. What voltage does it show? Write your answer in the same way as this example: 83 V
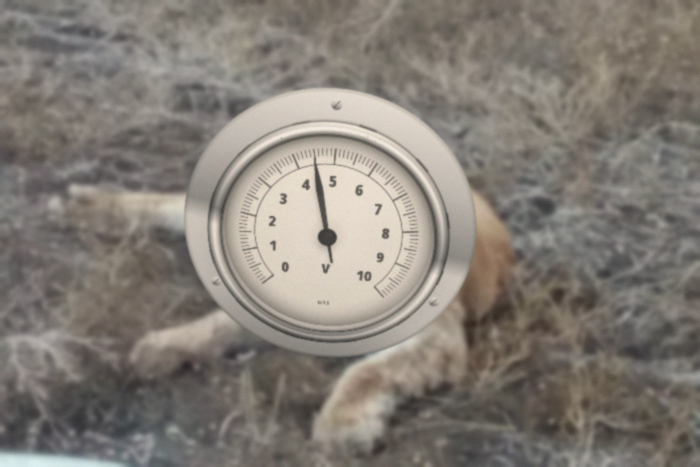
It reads 4.5 V
